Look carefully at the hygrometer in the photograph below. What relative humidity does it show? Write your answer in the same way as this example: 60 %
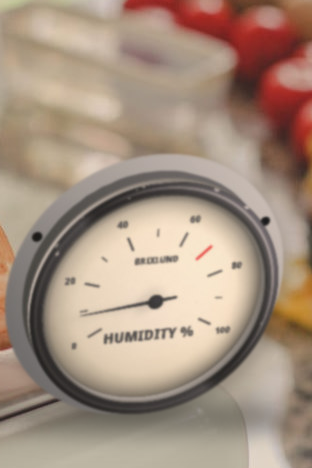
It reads 10 %
